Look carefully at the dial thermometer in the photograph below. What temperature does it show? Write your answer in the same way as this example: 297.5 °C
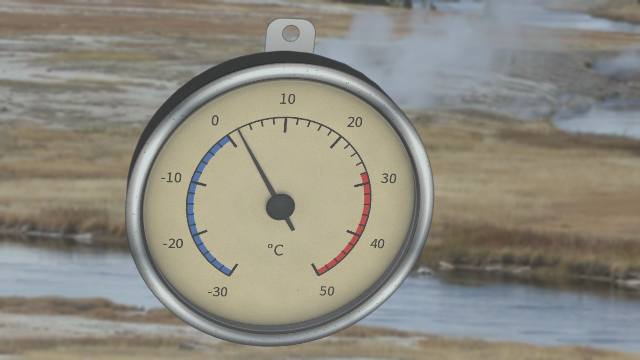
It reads 2 °C
